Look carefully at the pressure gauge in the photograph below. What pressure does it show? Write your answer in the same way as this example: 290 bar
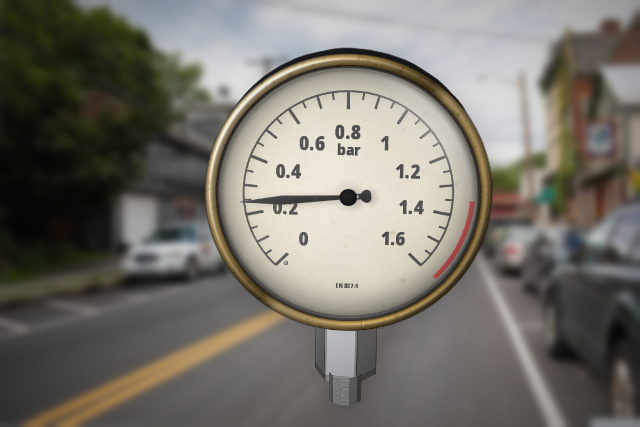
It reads 0.25 bar
